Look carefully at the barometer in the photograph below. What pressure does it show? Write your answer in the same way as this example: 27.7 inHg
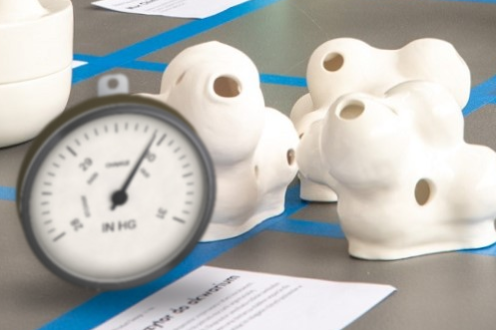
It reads 29.9 inHg
